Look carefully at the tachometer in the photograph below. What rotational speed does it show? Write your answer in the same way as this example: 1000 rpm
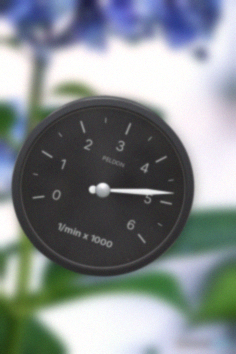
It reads 4750 rpm
